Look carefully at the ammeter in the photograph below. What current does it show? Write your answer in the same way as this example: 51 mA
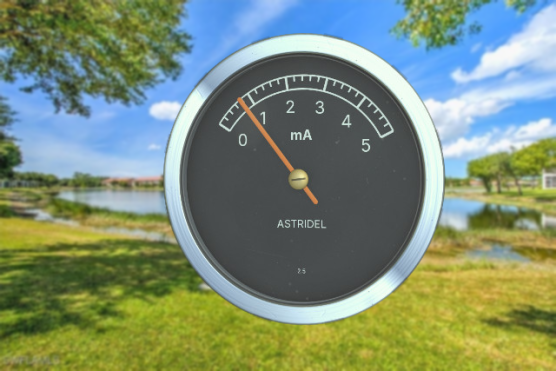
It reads 0.8 mA
